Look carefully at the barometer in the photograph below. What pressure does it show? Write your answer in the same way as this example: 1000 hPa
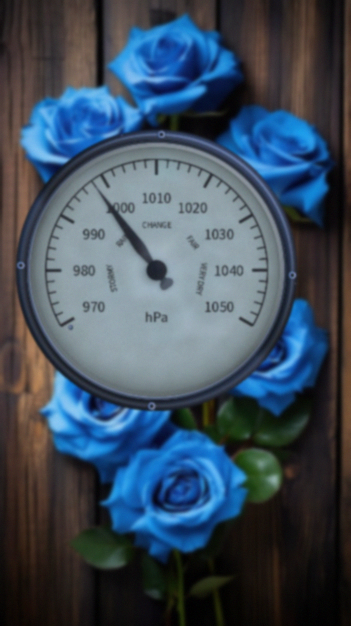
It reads 998 hPa
